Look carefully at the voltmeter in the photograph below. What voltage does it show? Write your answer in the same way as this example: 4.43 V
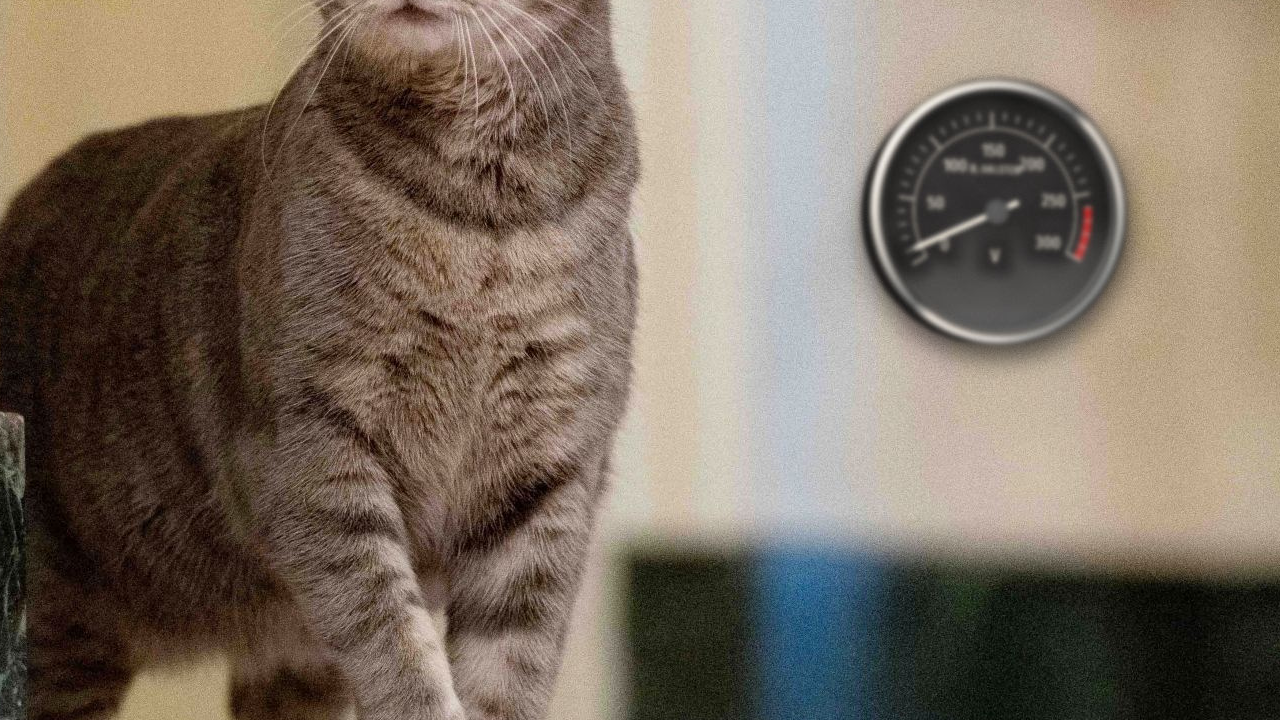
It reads 10 V
